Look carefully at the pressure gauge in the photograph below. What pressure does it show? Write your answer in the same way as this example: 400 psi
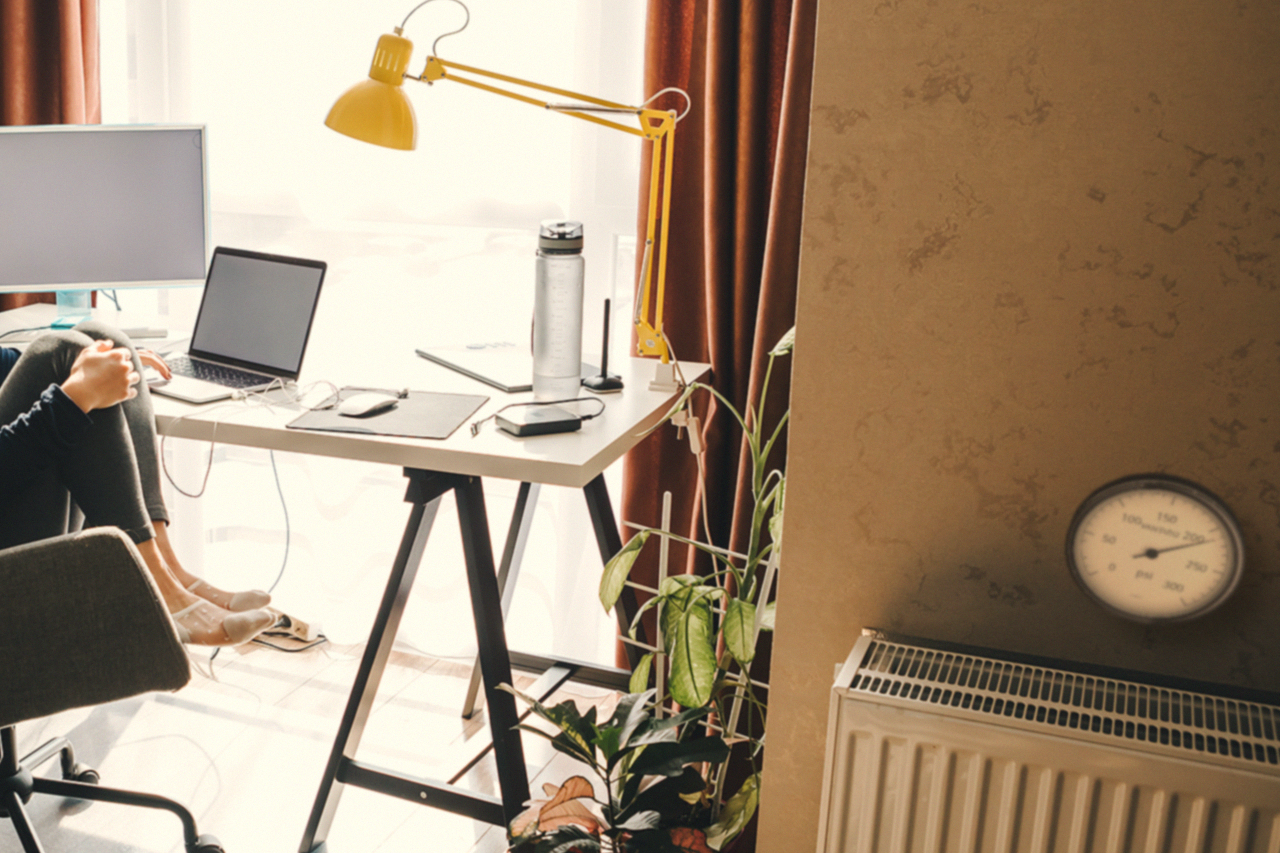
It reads 210 psi
